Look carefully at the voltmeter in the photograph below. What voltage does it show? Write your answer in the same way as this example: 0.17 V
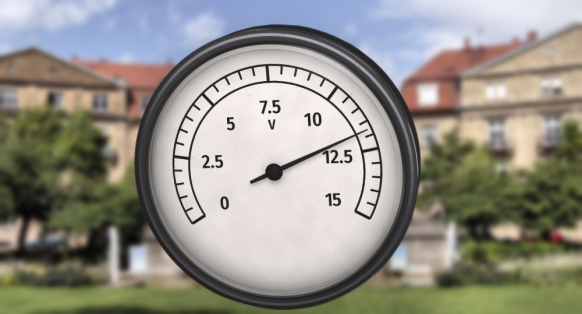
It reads 11.75 V
